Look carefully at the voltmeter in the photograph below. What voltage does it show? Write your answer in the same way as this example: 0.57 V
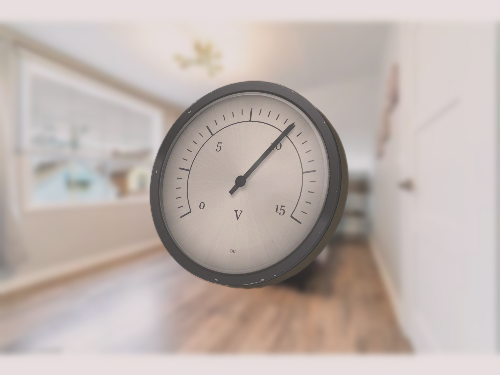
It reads 10 V
